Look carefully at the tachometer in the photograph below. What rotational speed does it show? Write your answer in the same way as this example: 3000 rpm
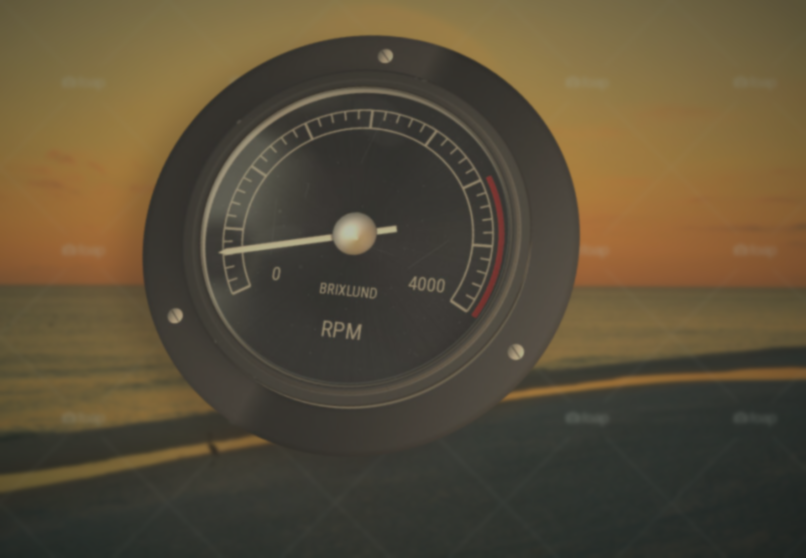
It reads 300 rpm
